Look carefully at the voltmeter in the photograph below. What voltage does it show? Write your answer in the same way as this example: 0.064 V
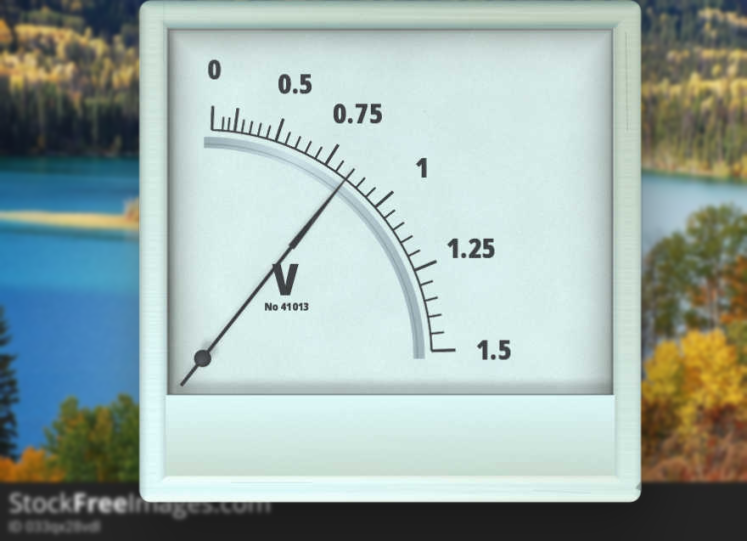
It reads 0.85 V
